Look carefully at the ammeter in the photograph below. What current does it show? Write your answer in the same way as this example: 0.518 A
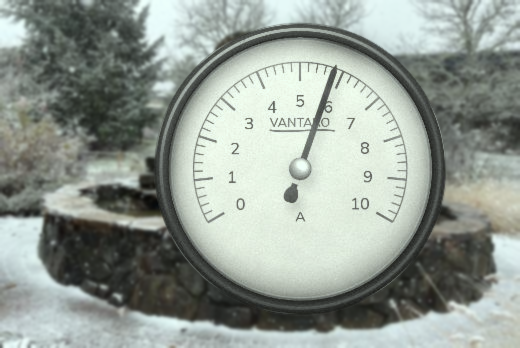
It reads 5.8 A
